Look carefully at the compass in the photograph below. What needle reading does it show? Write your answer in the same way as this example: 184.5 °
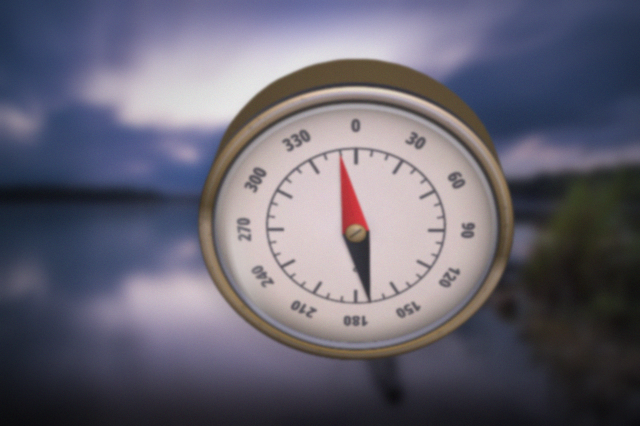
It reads 350 °
